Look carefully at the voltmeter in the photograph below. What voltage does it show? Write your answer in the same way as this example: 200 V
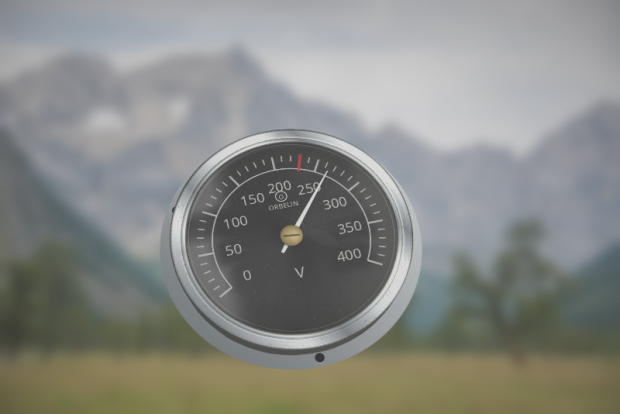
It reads 265 V
